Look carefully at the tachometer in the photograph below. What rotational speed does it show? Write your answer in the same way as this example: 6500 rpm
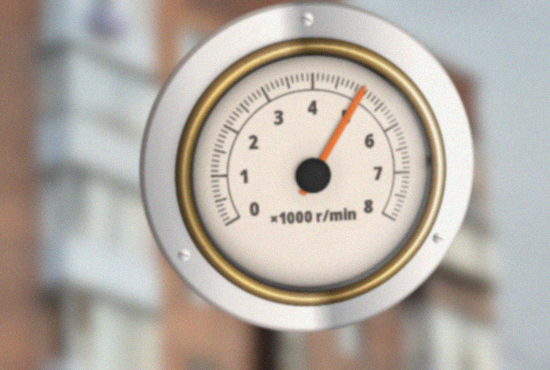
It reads 5000 rpm
